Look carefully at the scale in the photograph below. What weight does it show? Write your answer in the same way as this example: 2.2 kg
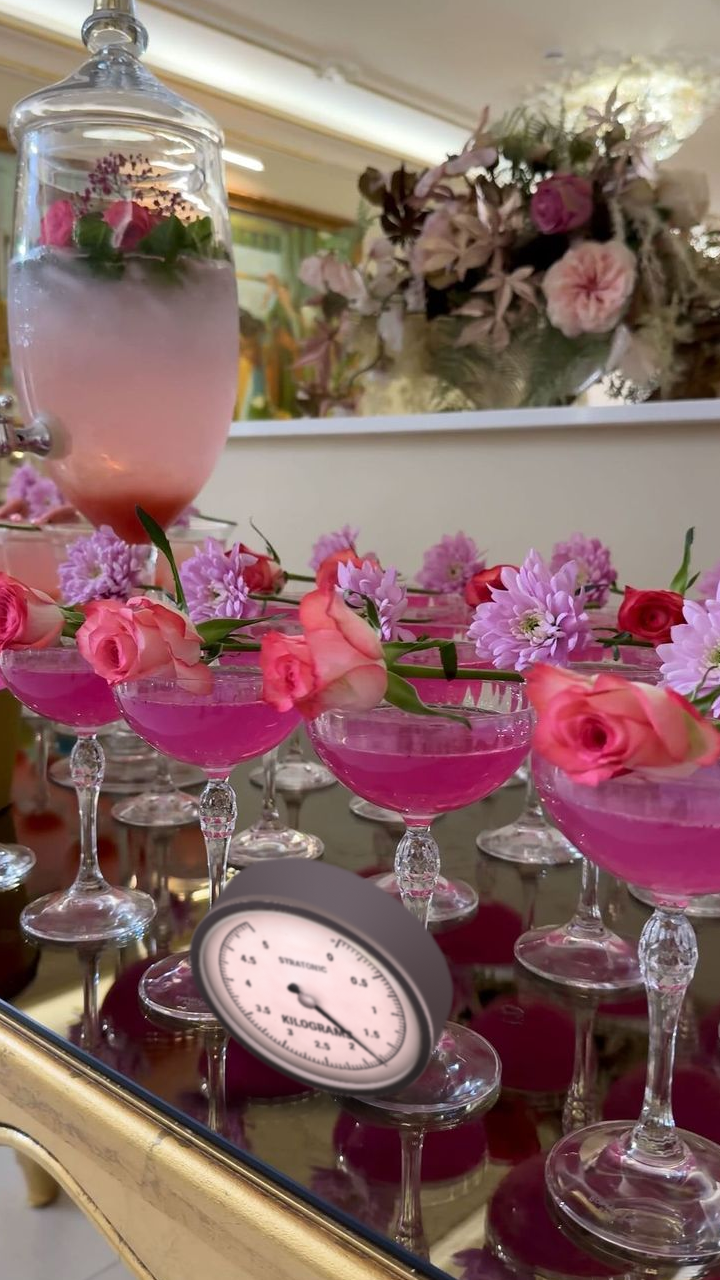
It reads 1.75 kg
